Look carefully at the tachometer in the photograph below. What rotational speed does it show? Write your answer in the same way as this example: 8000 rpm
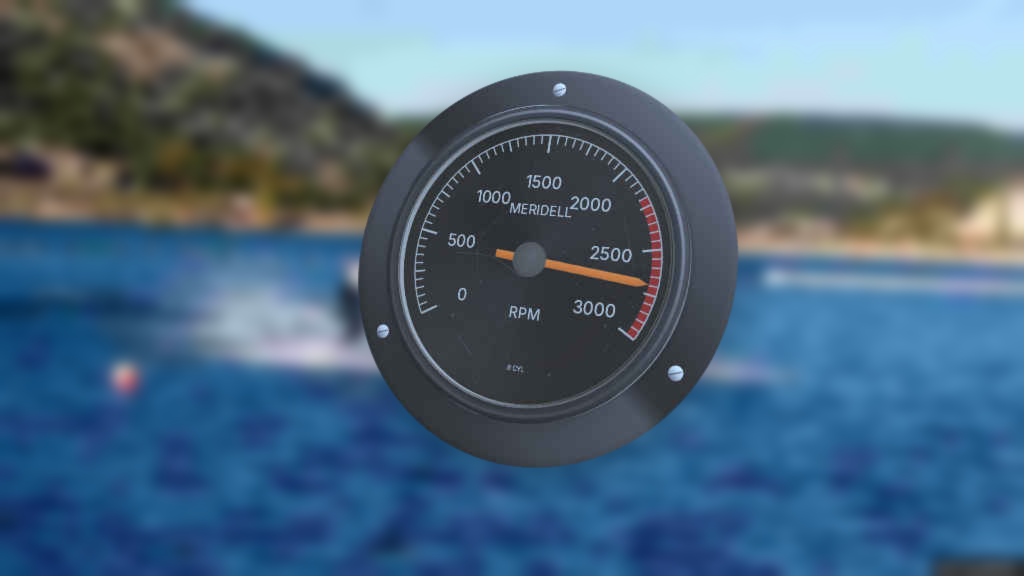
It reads 2700 rpm
